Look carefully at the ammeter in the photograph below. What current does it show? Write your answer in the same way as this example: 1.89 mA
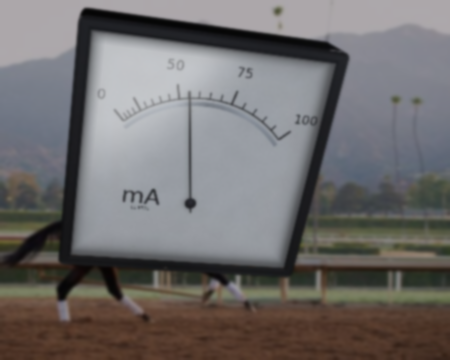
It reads 55 mA
